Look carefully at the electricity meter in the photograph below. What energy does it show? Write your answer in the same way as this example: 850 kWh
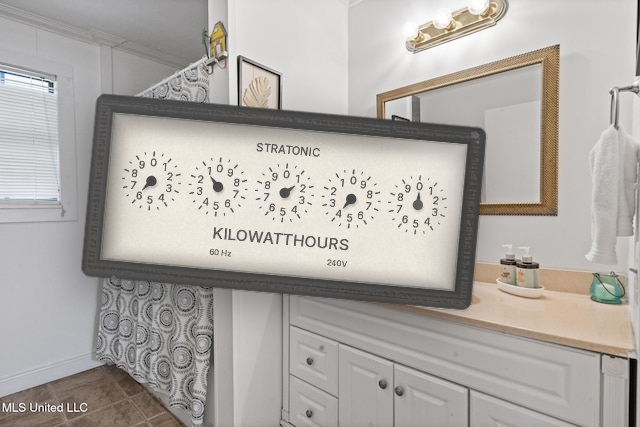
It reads 61140 kWh
